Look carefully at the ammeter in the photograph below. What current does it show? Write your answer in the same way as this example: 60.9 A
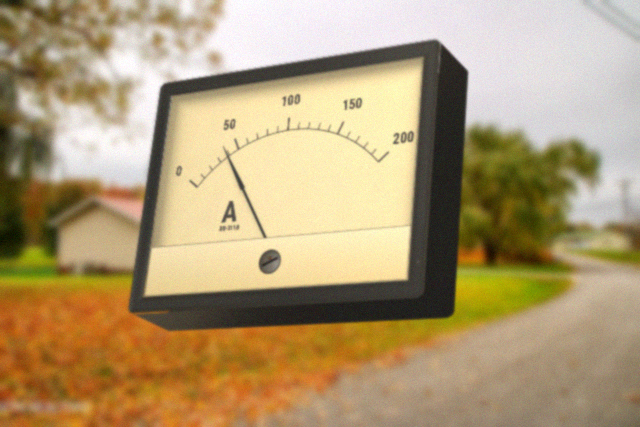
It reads 40 A
